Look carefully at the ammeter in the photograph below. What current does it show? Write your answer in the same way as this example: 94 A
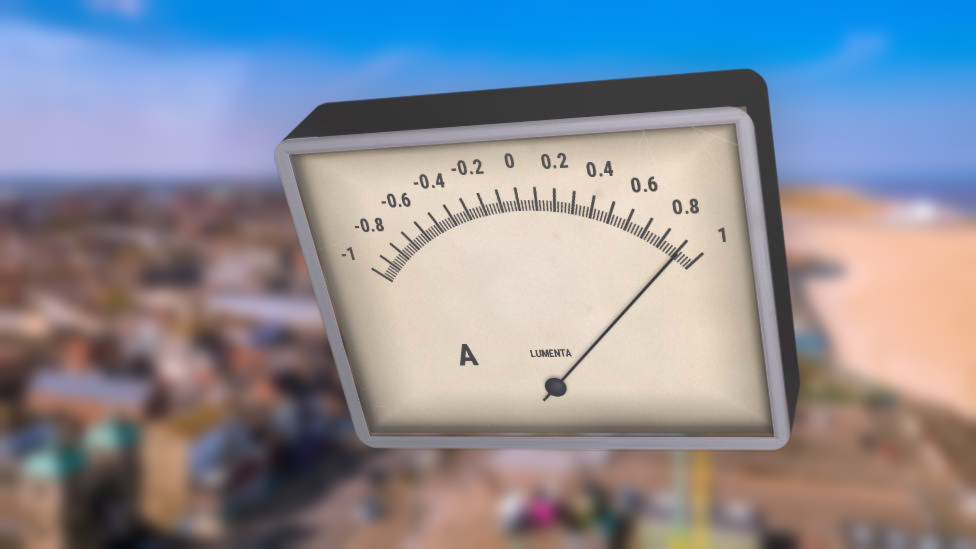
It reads 0.9 A
